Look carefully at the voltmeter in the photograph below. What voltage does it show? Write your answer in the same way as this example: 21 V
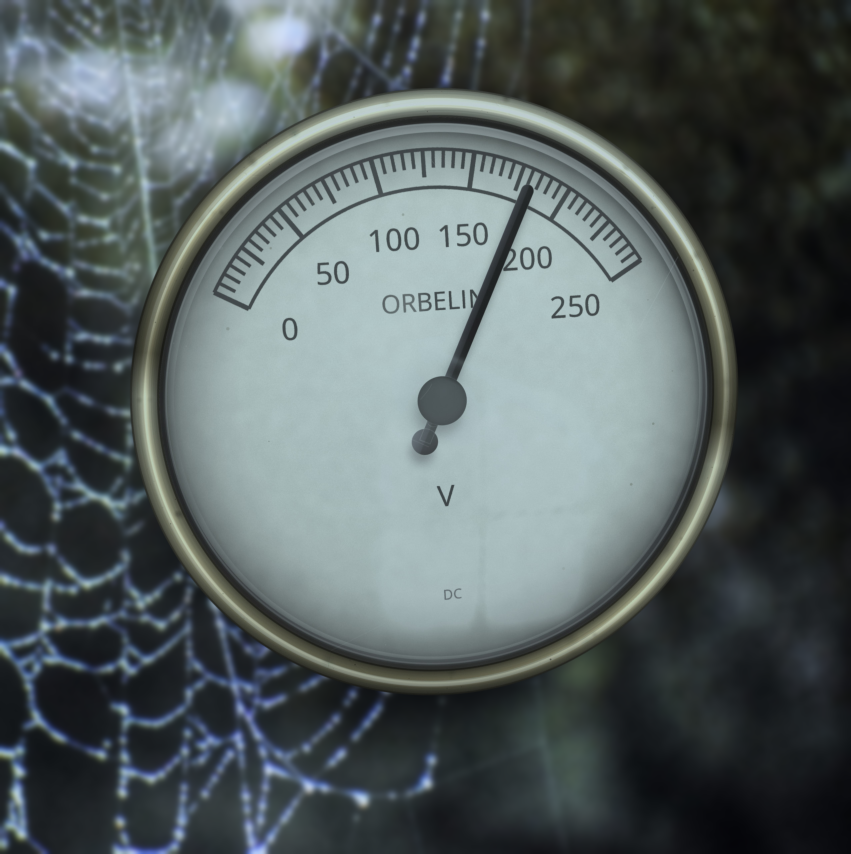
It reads 180 V
